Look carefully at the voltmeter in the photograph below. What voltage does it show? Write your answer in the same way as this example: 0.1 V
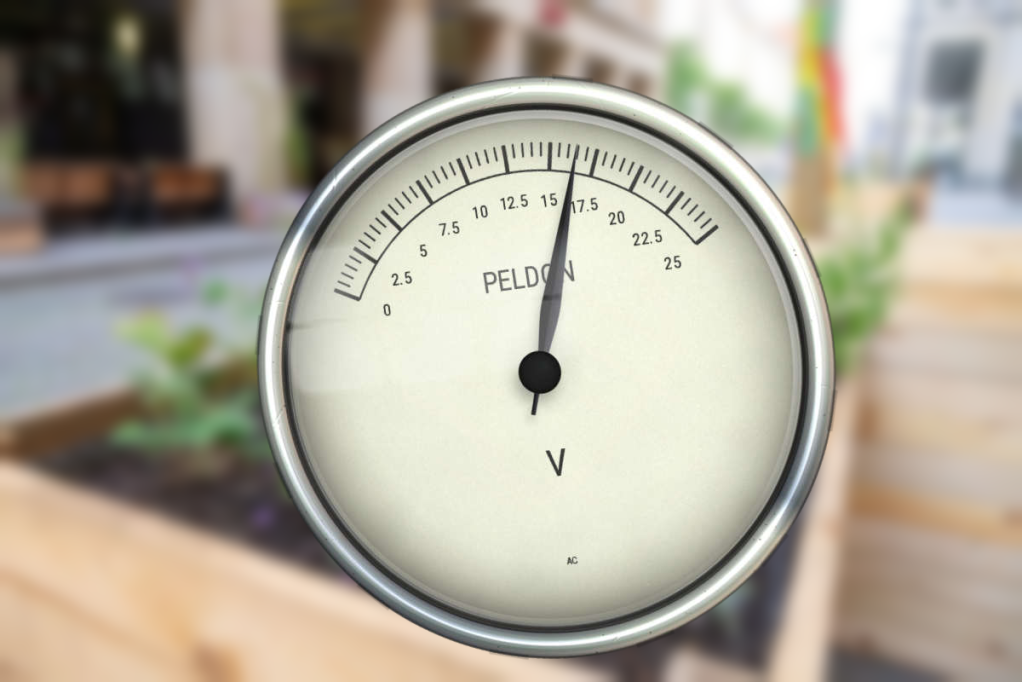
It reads 16.5 V
